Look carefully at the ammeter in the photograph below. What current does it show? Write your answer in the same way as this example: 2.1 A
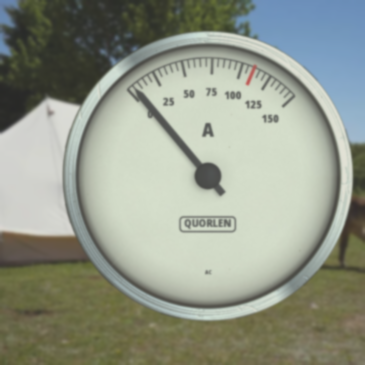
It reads 5 A
